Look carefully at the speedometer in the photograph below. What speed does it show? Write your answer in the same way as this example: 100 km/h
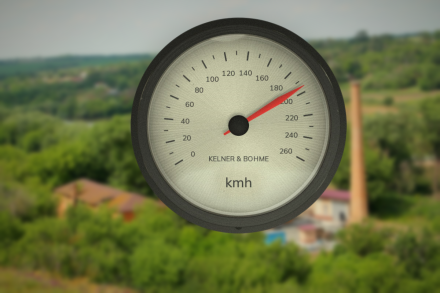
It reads 195 km/h
